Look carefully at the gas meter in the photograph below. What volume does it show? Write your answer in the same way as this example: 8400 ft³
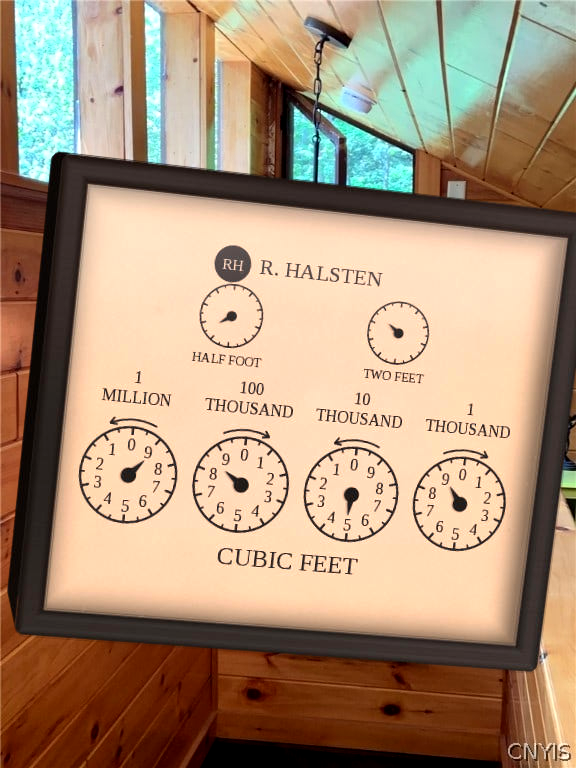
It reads 884900 ft³
